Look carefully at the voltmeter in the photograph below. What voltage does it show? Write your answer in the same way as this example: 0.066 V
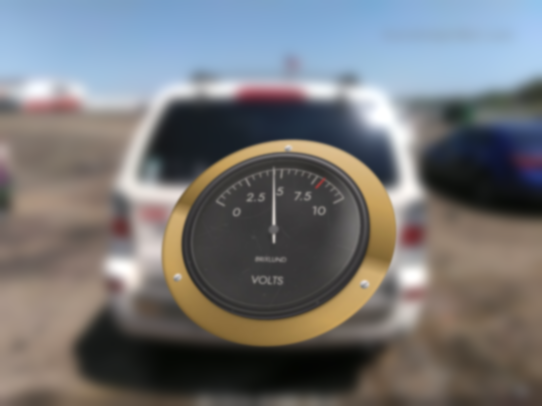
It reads 4.5 V
